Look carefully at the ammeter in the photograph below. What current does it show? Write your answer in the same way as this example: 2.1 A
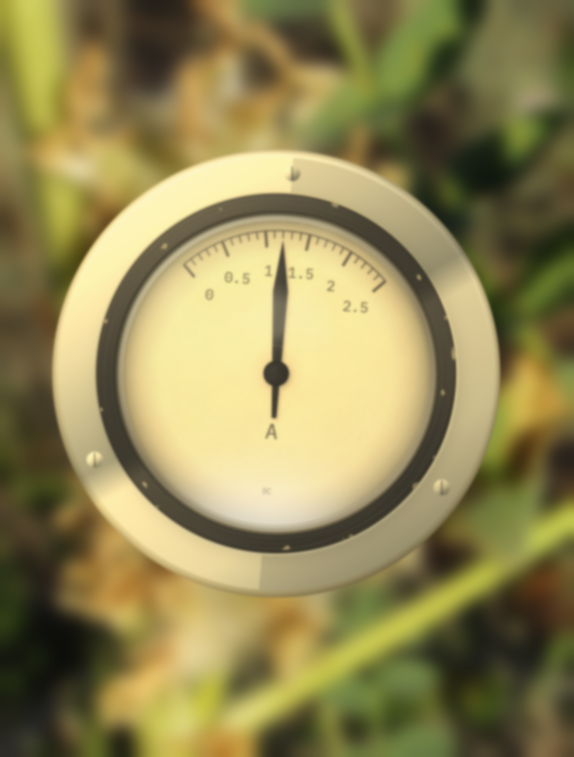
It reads 1.2 A
